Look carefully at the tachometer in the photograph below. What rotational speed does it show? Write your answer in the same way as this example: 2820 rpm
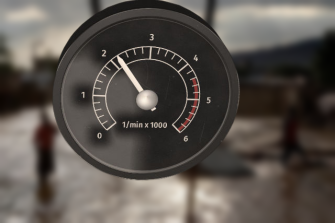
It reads 2200 rpm
